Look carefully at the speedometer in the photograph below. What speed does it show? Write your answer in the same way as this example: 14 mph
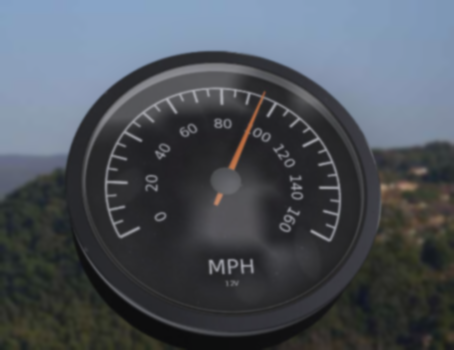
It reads 95 mph
